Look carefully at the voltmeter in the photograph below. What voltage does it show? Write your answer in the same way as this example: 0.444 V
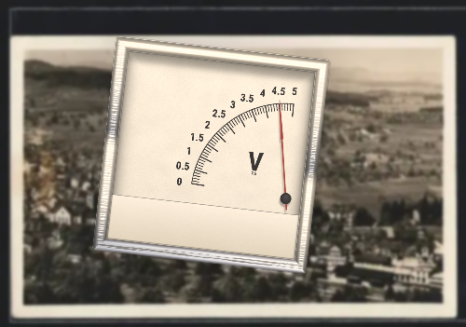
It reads 4.5 V
